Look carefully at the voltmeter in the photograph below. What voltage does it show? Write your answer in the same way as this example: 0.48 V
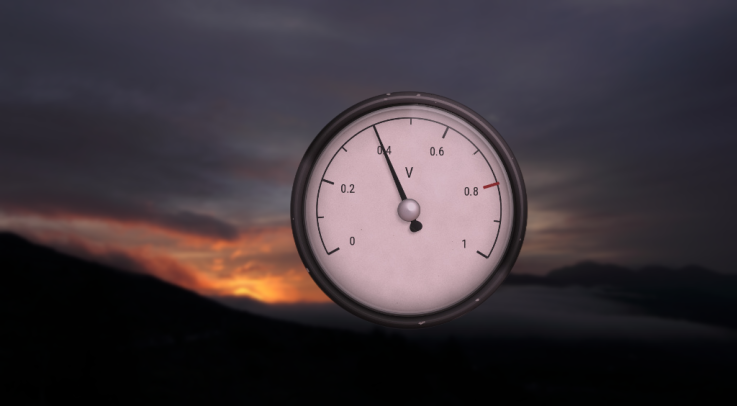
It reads 0.4 V
